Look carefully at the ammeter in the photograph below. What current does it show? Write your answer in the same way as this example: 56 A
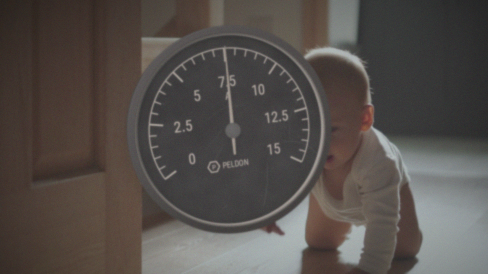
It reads 7.5 A
